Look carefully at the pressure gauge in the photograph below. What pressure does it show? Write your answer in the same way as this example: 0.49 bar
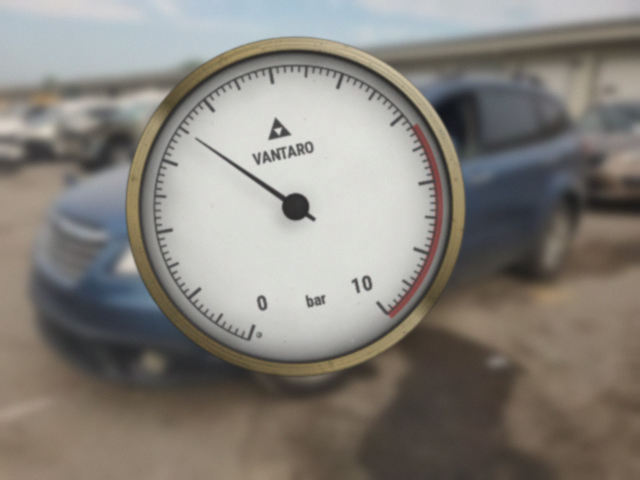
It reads 3.5 bar
